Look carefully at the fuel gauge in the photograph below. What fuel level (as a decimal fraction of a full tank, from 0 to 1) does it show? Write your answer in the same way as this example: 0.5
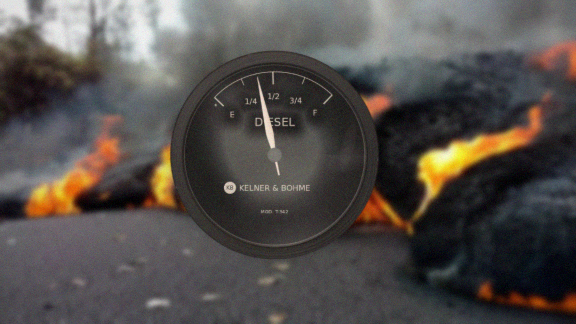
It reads 0.375
